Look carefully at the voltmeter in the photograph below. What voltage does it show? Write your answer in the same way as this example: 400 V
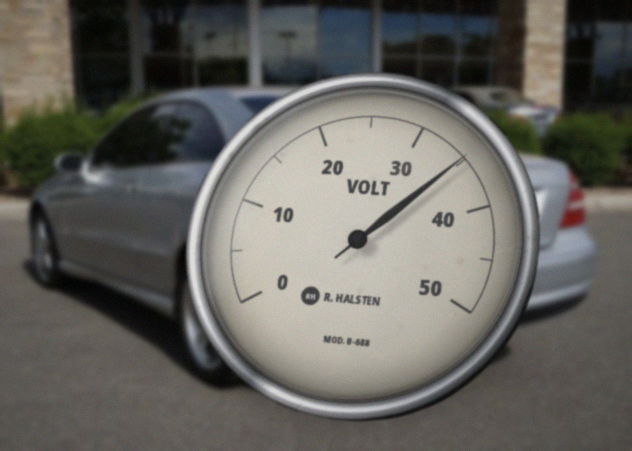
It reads 35 V
